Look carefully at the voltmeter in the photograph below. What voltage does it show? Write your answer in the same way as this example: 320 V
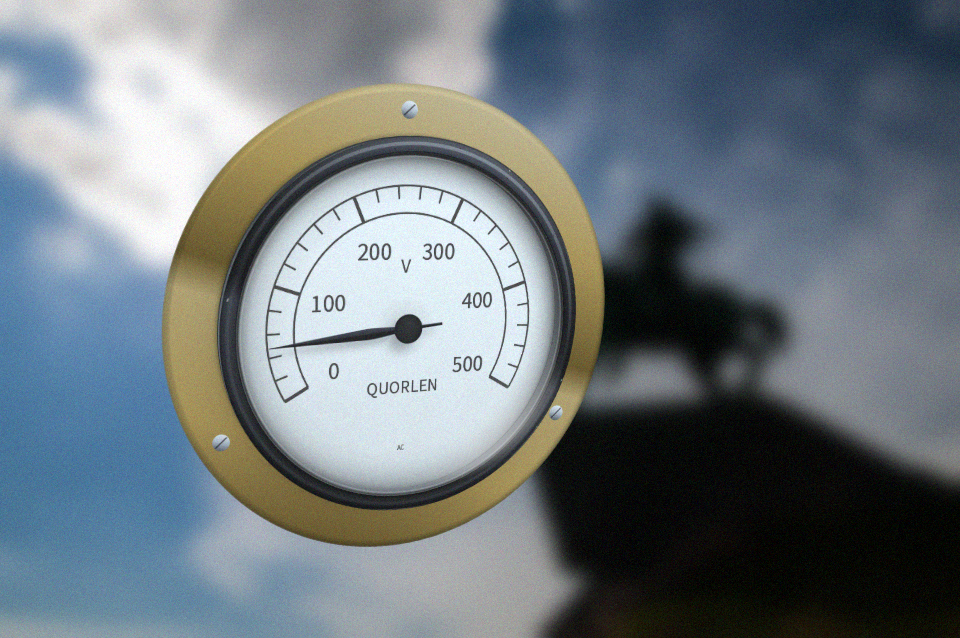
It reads 50 V
